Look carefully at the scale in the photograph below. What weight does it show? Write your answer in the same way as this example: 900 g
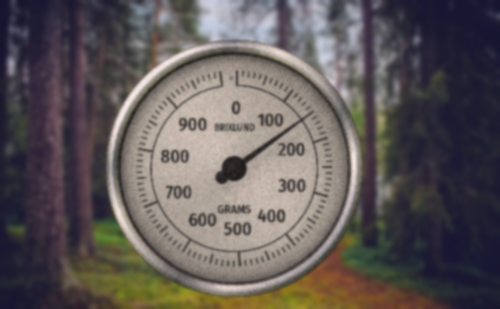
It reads 150 g
